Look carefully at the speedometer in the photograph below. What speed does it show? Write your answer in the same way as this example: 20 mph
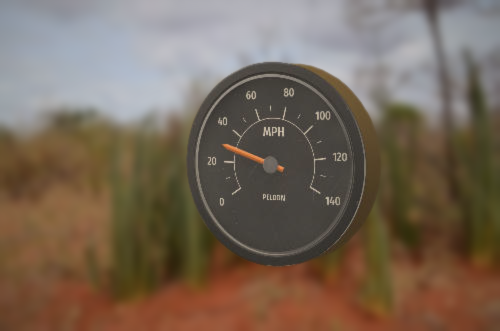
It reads 30 mph
